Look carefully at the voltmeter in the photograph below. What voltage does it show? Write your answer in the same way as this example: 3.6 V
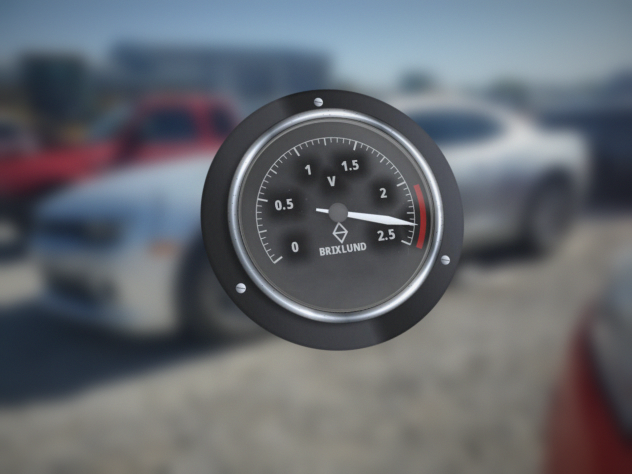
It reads 2.35 V
